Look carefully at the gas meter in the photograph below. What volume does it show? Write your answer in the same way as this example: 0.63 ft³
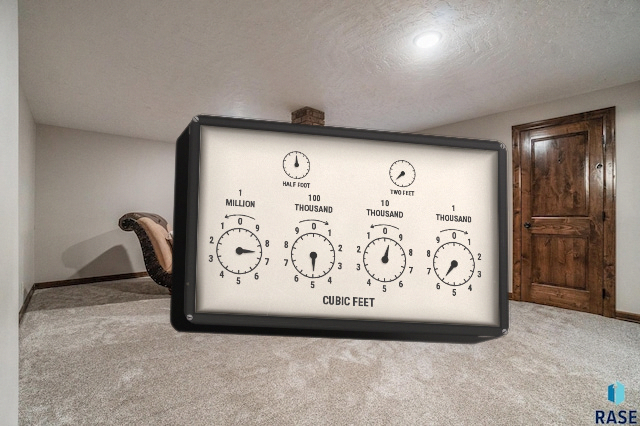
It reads 749600 ft³
